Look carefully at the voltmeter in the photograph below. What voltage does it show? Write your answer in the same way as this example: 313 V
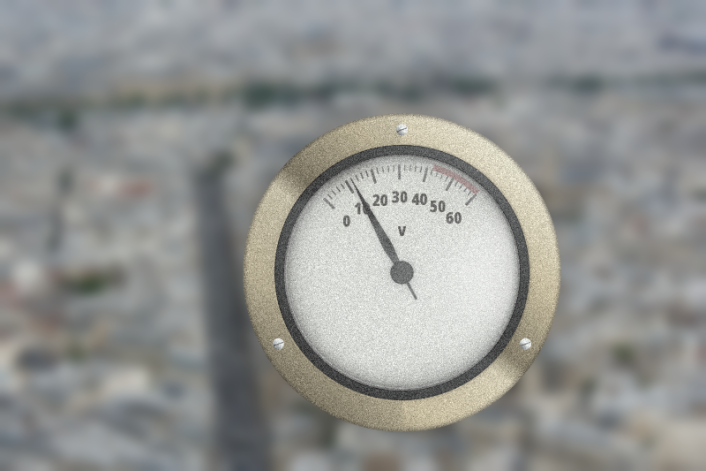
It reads 12 V
